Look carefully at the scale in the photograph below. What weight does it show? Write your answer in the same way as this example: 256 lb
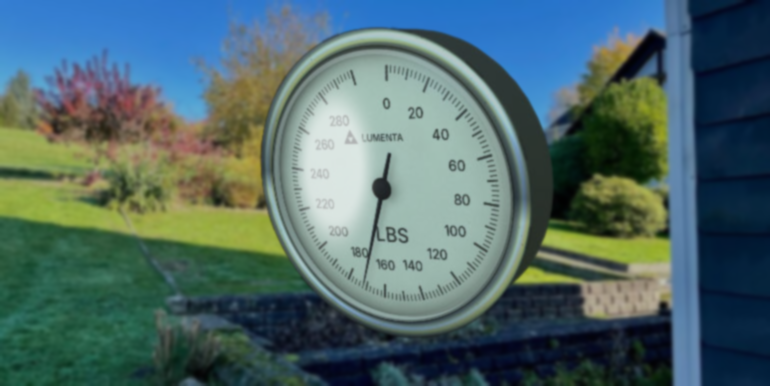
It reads 170 lb
